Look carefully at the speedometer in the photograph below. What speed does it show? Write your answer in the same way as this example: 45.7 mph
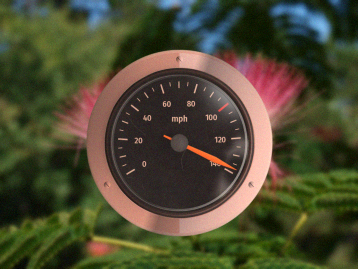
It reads 137.5 mph
